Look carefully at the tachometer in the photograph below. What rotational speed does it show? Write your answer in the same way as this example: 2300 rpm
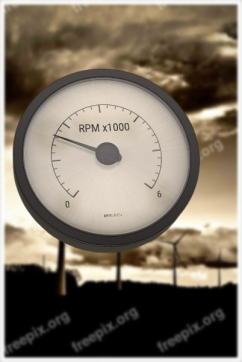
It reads 1600 rpm
